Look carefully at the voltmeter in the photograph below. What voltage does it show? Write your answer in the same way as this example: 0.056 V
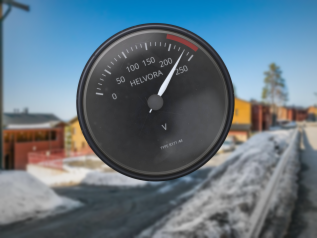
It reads 230 V
